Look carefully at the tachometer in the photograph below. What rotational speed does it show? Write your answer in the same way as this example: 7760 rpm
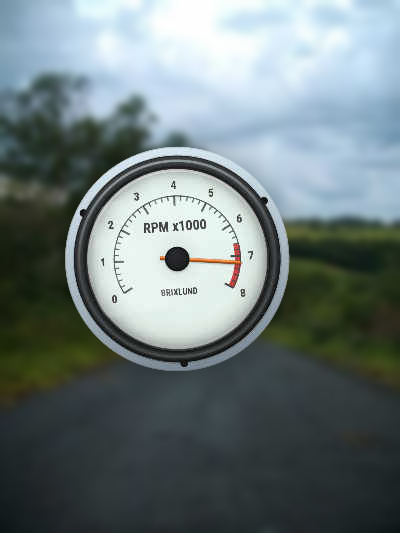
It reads 7200 rpm
